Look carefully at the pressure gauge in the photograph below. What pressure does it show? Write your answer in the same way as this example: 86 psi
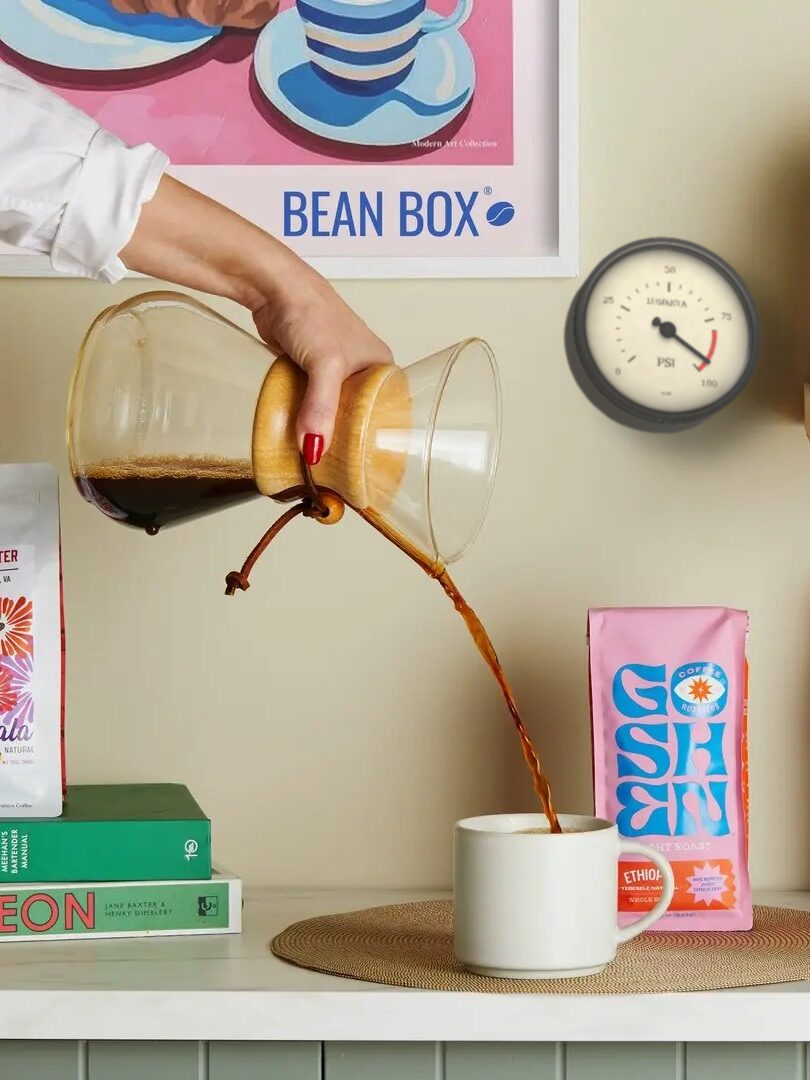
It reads 95 psi
